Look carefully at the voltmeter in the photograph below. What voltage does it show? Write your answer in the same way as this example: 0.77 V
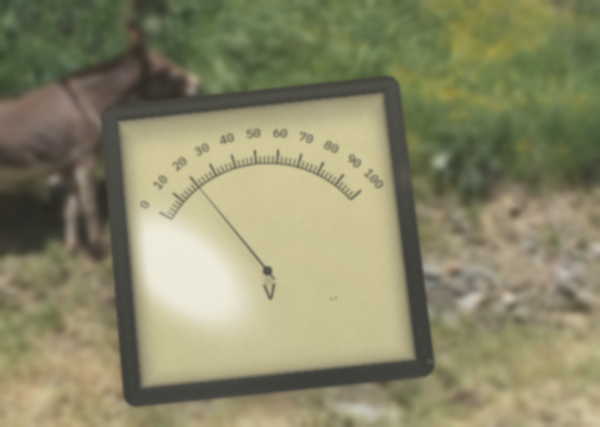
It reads 20 V
